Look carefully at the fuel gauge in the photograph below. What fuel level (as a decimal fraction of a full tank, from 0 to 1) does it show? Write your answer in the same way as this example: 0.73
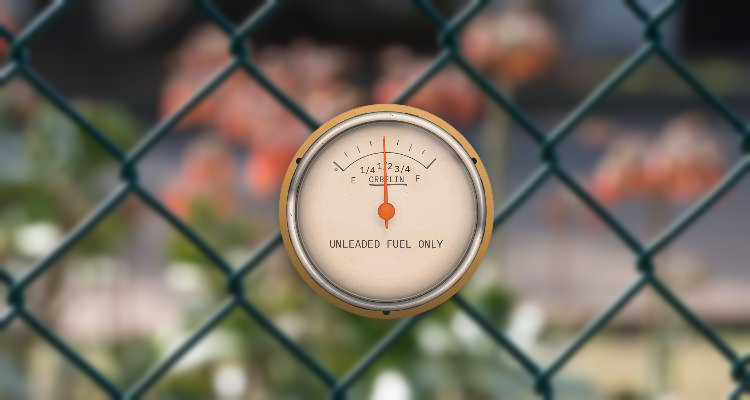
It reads 0.5
